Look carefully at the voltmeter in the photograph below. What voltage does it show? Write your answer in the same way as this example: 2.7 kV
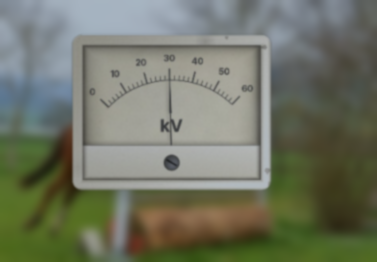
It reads 30 kV
